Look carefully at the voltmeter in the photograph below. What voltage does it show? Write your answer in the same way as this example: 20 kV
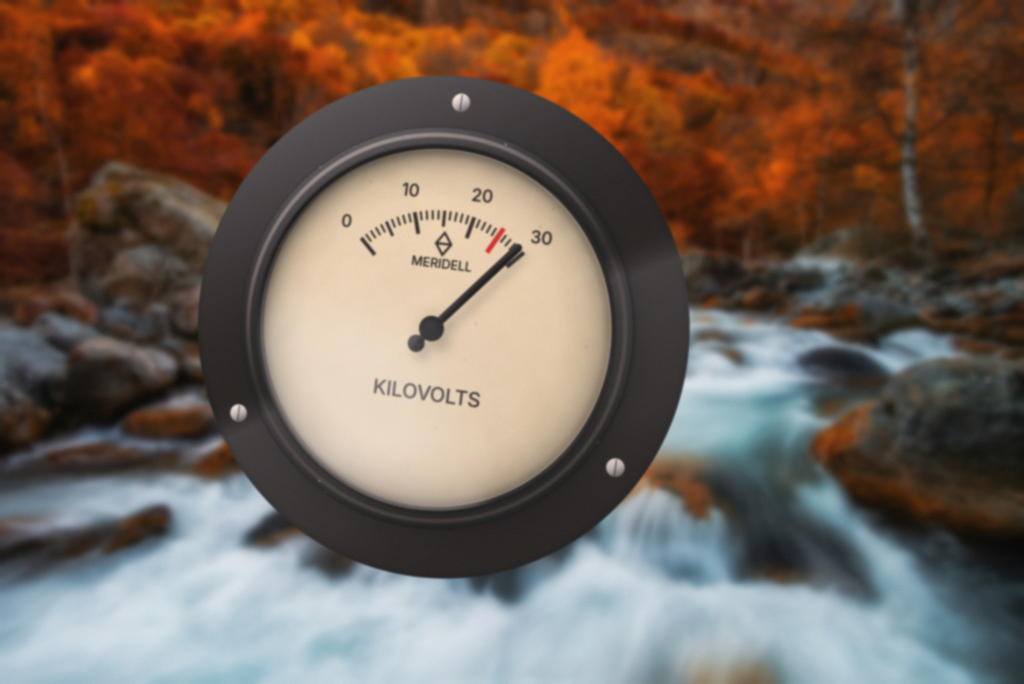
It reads 29 kV
